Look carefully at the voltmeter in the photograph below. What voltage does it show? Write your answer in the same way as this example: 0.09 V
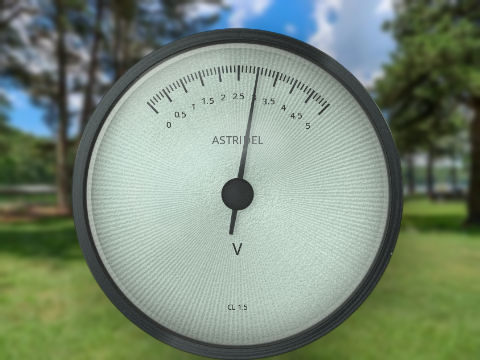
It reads 3 V
